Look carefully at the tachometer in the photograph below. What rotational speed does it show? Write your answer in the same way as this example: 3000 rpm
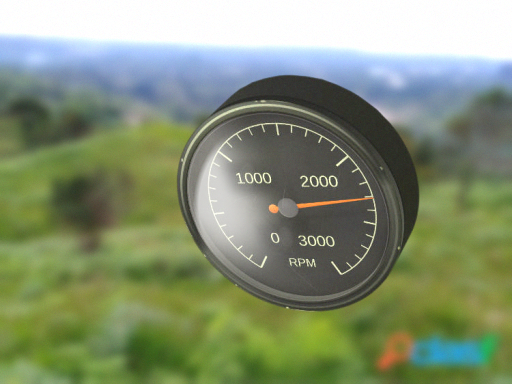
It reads 2300 rpm
